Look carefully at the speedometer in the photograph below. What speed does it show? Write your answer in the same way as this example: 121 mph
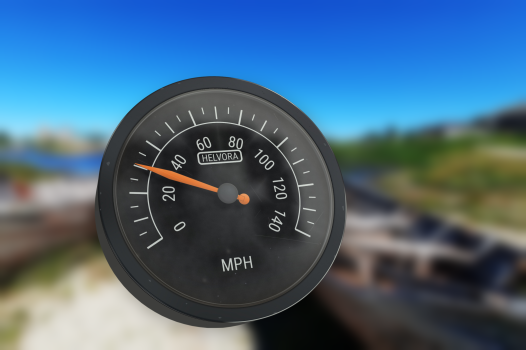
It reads 30 mph
